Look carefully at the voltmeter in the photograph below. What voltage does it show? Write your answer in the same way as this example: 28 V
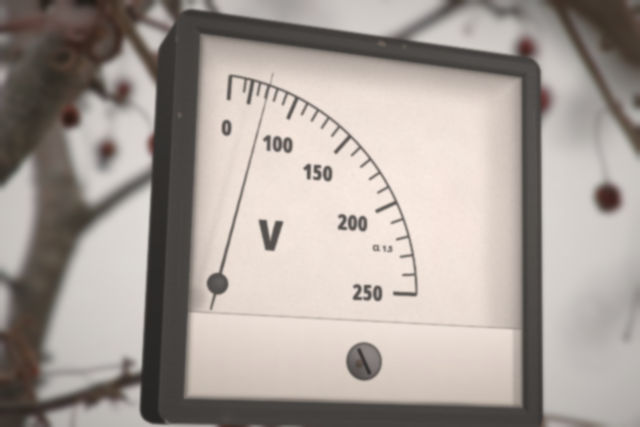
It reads 70 V
